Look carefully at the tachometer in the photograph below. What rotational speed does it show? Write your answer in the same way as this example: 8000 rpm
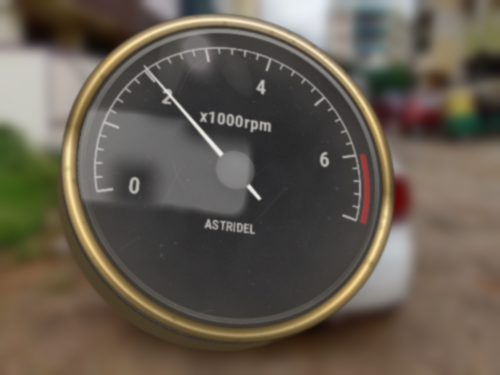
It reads 2000 rpm
